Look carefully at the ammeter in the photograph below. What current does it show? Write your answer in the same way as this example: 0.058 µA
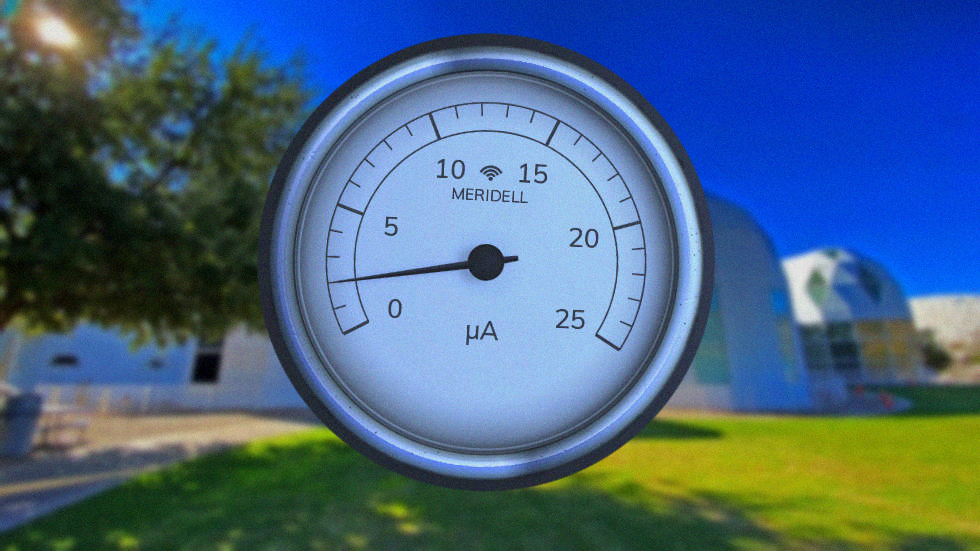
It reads 2 µA
